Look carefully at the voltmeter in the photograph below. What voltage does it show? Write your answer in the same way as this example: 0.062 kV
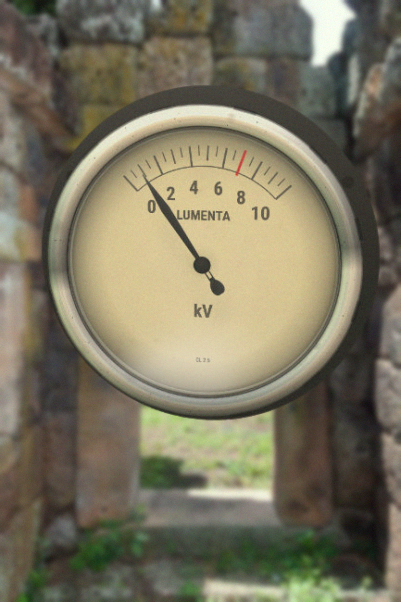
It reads 1 kV
